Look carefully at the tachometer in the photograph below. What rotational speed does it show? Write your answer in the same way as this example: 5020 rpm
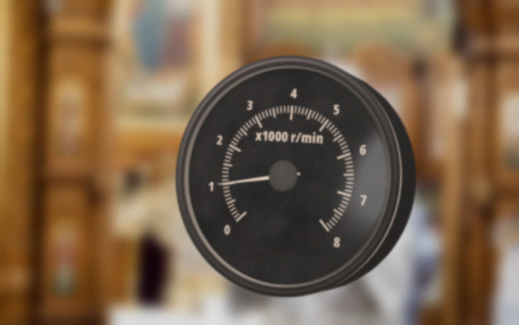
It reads 1000 rpm
